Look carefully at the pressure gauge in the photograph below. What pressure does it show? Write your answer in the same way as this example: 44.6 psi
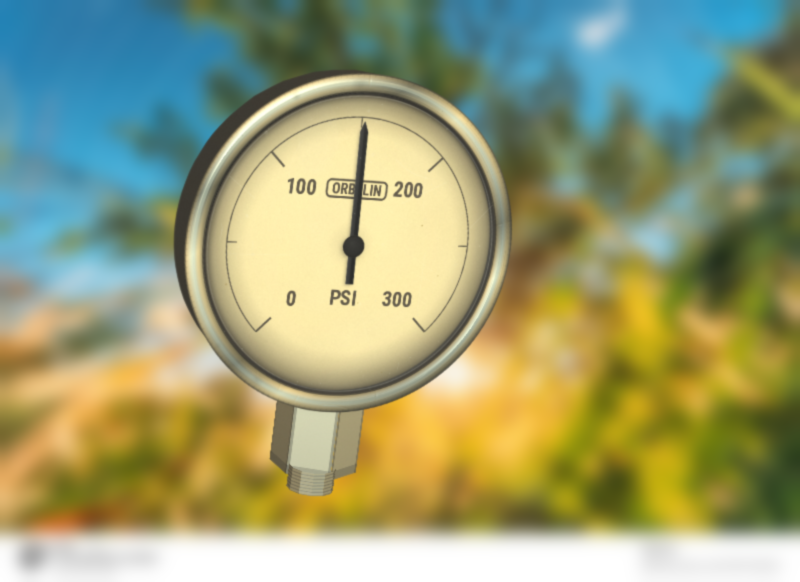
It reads 150 psi
